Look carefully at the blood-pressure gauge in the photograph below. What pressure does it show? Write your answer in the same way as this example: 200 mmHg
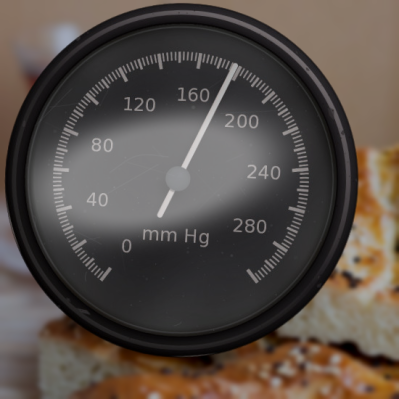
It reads 178 mmHg
